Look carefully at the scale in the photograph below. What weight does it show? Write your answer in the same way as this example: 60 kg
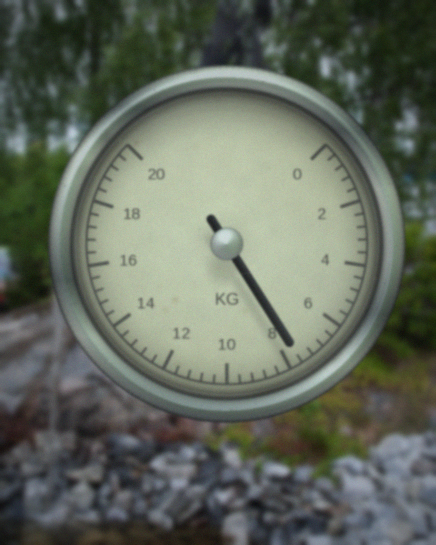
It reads 7.6 kg
